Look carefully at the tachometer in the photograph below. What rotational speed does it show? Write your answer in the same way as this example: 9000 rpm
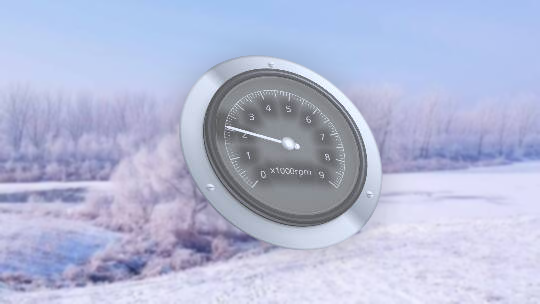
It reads 2000 rpm
